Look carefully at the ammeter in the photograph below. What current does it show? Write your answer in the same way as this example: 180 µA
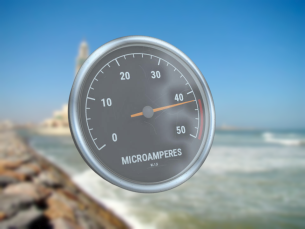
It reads 42 µA
